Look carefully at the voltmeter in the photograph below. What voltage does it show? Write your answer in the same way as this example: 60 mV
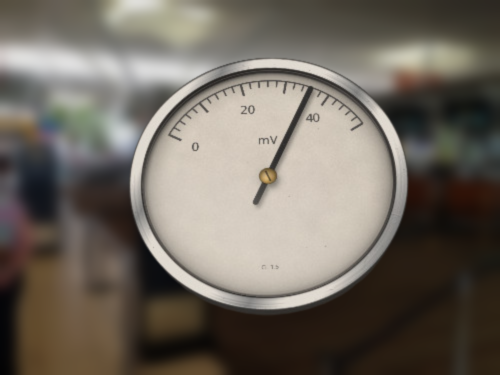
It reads 36 mV
